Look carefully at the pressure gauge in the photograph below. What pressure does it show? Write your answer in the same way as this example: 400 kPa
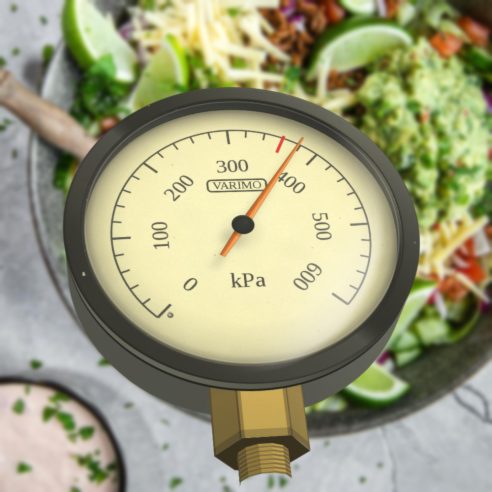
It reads 380 kPa
